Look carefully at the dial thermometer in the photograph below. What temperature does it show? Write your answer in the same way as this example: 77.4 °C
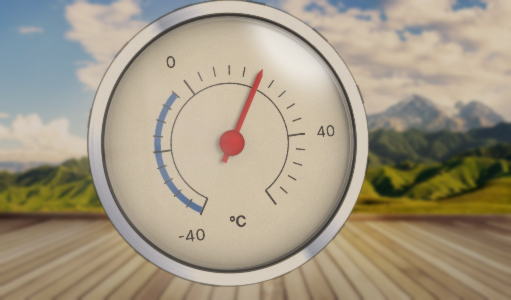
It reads 20 °C
